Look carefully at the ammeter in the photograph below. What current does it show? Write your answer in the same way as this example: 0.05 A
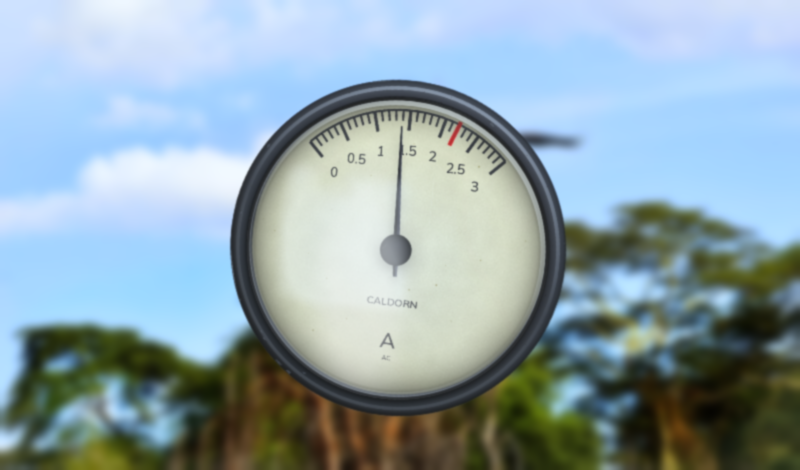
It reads 1.4 A
